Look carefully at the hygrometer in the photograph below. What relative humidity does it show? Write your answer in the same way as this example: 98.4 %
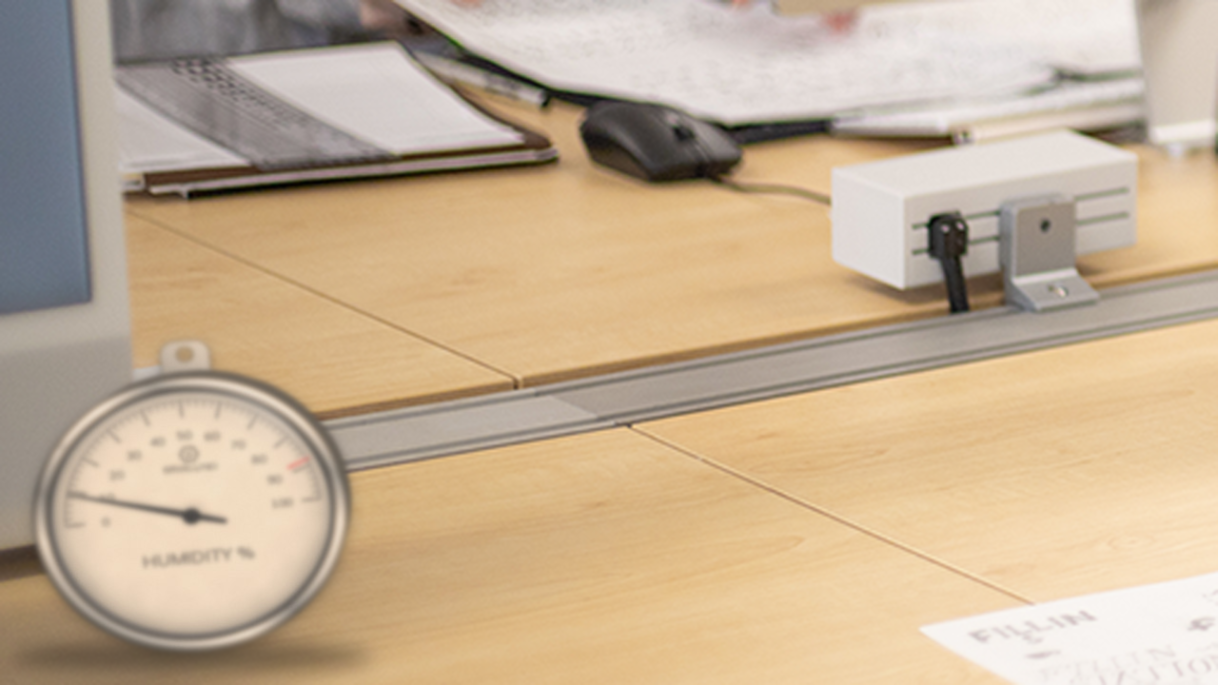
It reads 10 %
